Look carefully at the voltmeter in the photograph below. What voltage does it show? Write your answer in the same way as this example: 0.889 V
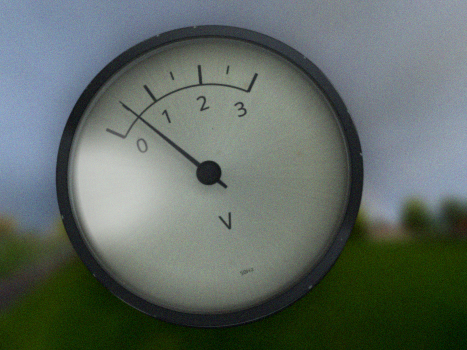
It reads 0.5 V
